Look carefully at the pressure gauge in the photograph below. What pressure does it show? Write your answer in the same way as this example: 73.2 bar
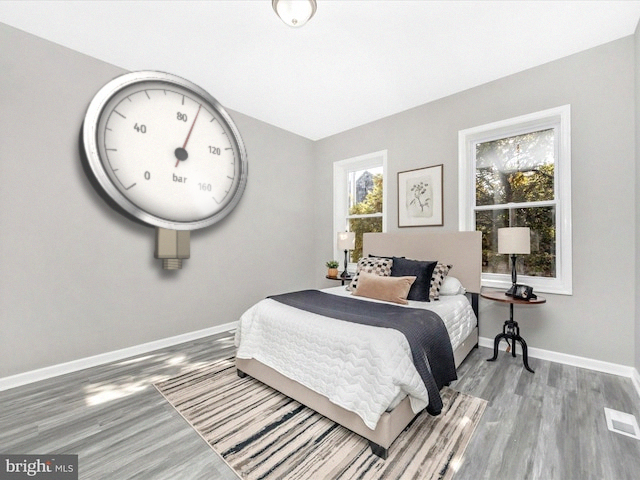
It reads 90 bar
